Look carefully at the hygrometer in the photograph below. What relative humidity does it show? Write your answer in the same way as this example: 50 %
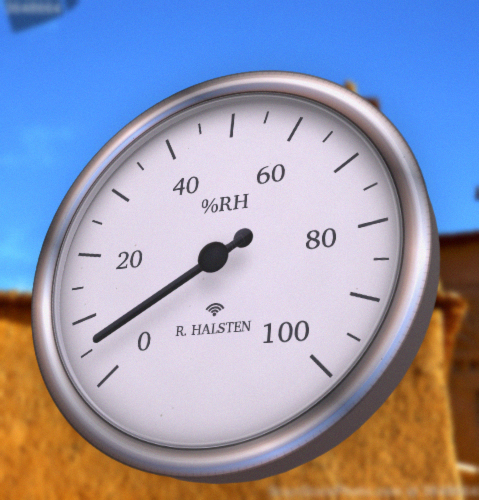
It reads 5 %
